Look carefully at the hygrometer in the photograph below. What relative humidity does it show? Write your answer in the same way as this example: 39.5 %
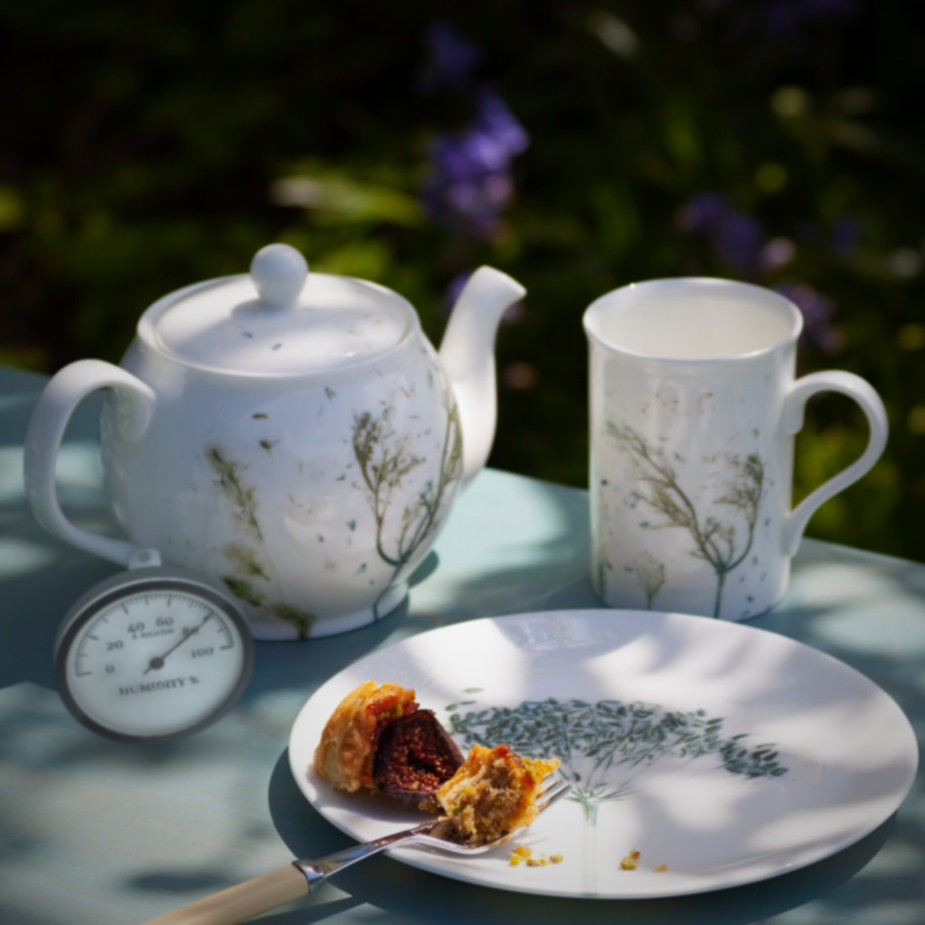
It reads 80 %
